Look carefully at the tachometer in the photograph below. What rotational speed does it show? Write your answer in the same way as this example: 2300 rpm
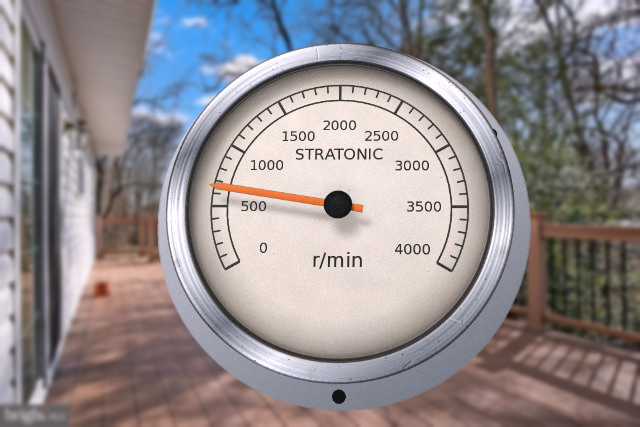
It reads 650 rpm
